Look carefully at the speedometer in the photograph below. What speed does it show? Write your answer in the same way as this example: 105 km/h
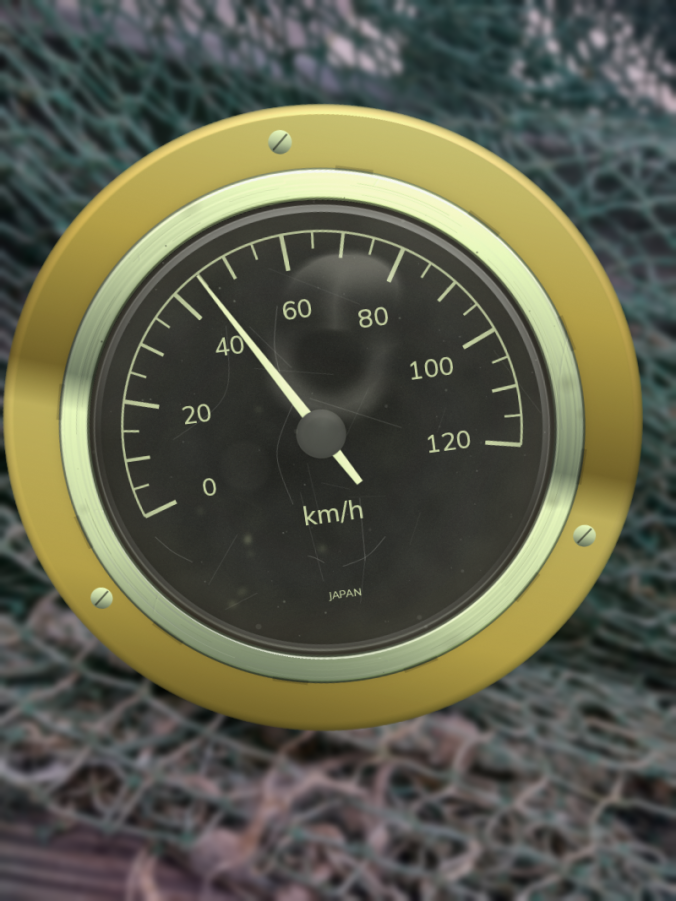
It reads 45 km/h
